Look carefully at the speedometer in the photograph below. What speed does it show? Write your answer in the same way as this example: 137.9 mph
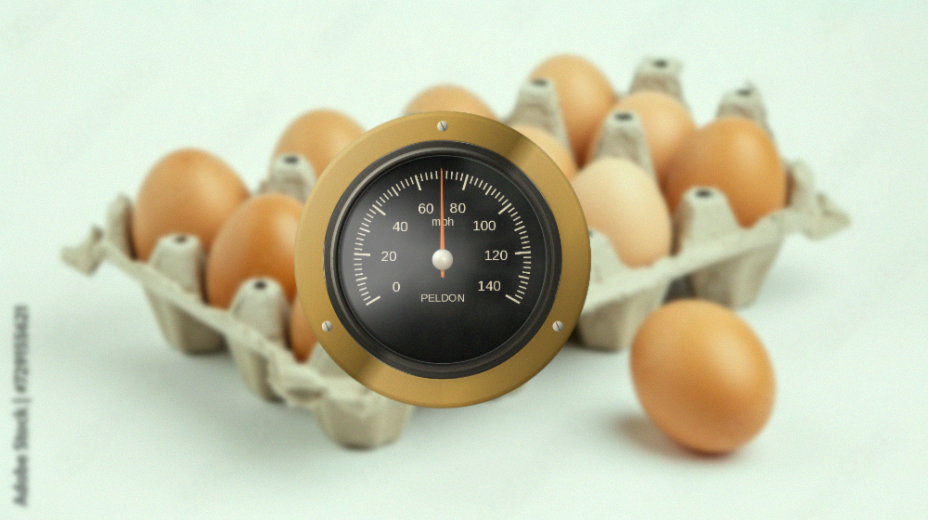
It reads 70 mph
